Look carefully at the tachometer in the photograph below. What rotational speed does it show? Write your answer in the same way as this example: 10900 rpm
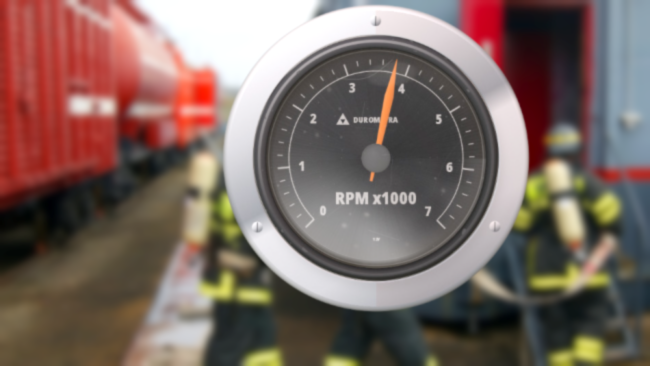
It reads 3800 rpm
